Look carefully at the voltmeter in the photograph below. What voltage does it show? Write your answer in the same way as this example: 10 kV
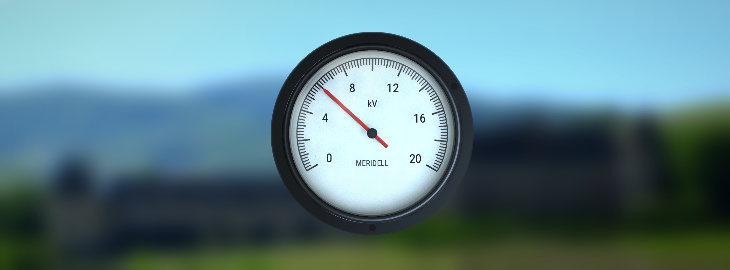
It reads 6 kV
